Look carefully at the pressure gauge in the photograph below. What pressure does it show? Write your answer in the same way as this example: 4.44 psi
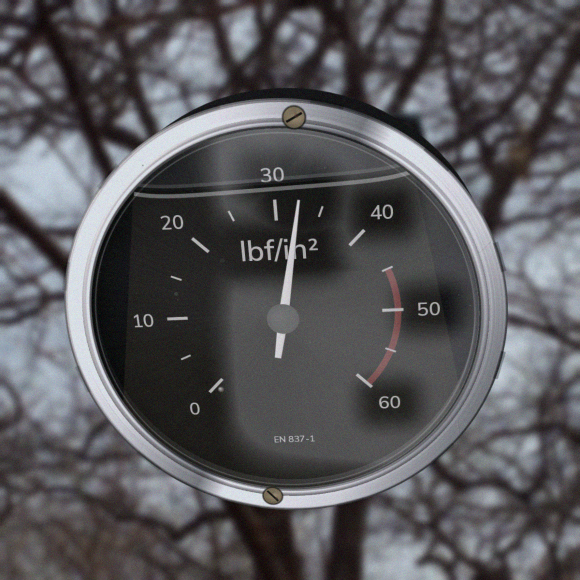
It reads 32.5 psi
